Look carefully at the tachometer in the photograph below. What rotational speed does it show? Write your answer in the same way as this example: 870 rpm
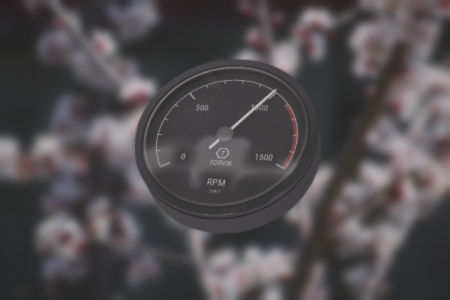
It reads 1000 rpm
